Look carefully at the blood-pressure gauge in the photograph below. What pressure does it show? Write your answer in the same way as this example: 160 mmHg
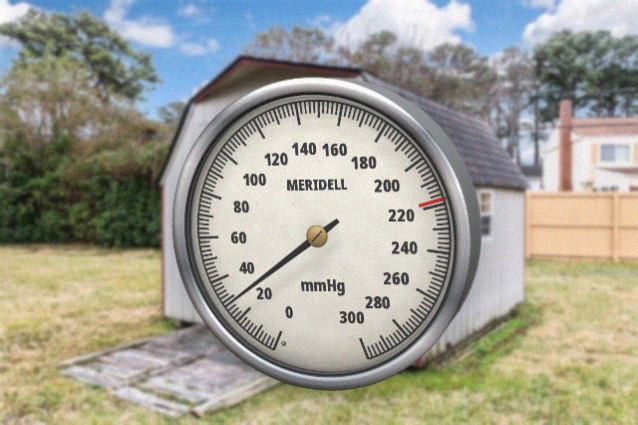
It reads 28 mmHg
